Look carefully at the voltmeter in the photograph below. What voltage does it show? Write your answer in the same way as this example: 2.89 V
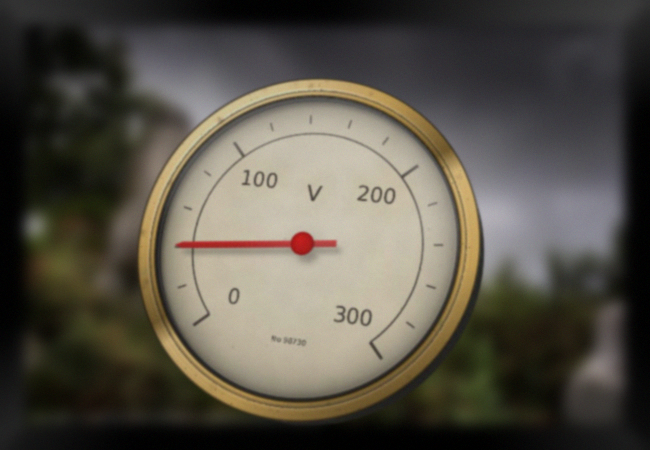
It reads 40 V
